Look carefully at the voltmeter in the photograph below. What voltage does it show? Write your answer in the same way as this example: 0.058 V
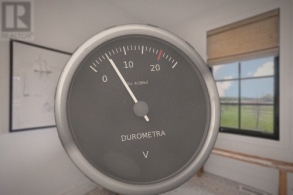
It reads 5 V
